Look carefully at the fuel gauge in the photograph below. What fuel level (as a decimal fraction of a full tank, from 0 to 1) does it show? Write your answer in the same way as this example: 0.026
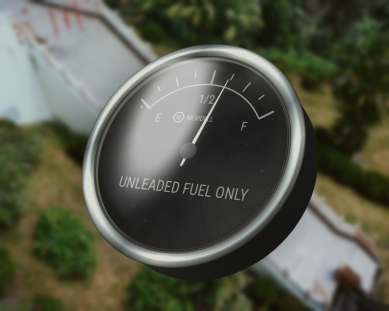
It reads 0.625
